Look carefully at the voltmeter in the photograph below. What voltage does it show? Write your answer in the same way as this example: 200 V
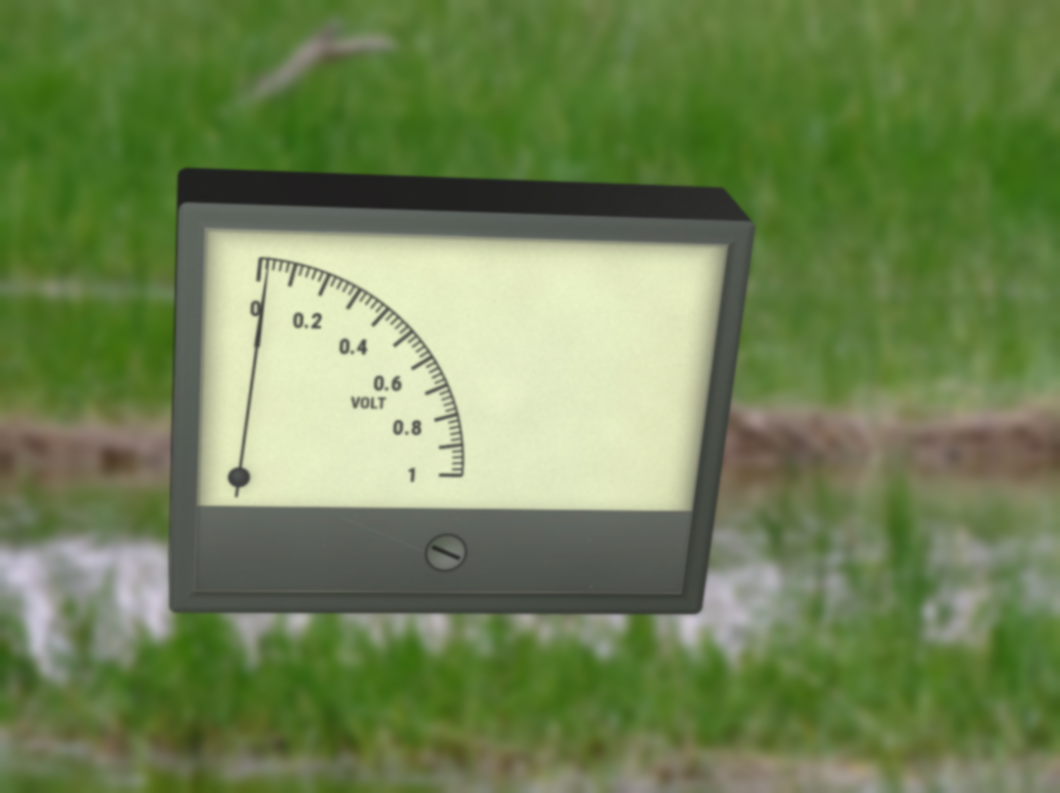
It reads 0.02 V
